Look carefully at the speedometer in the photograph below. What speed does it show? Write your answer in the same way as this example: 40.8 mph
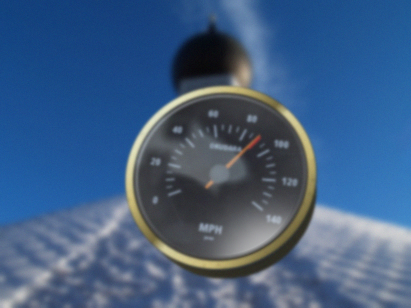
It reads 90 mph
